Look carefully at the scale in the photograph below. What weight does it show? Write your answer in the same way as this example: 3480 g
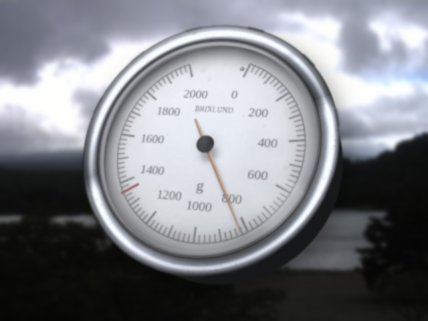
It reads 820 g
